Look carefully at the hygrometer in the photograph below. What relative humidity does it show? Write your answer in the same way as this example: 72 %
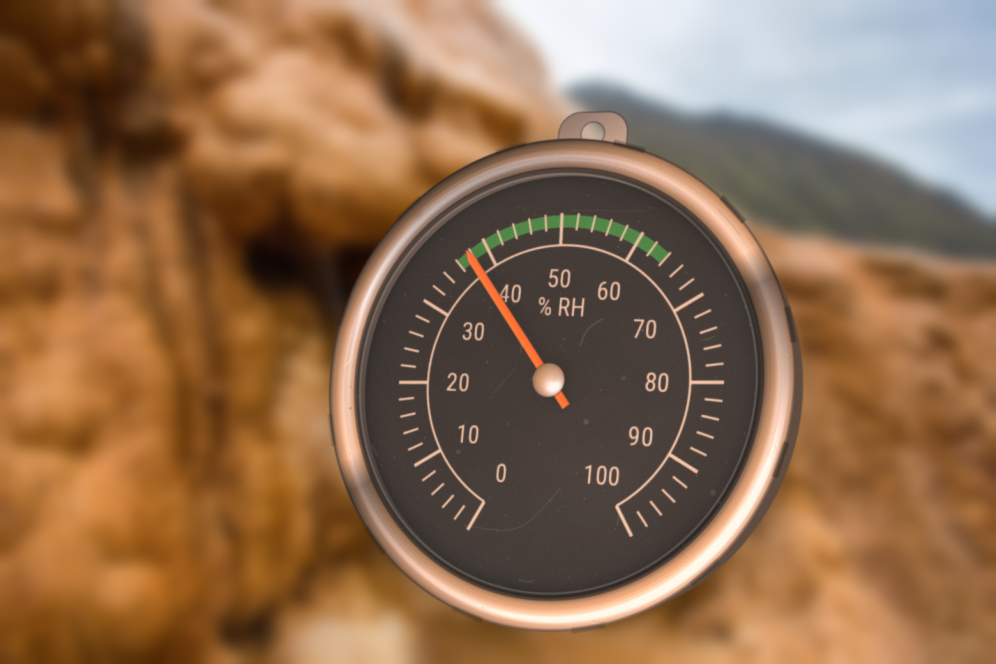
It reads 38 %
